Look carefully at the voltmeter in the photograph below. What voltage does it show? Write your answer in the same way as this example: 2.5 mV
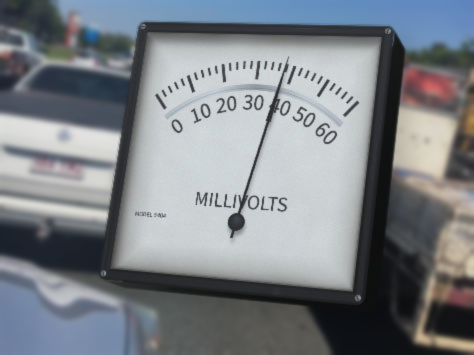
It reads 38 mV
